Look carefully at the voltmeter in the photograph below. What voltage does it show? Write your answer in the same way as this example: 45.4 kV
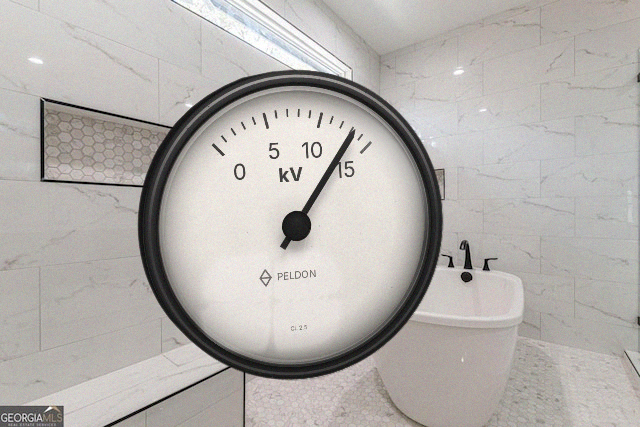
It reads 13 kV
